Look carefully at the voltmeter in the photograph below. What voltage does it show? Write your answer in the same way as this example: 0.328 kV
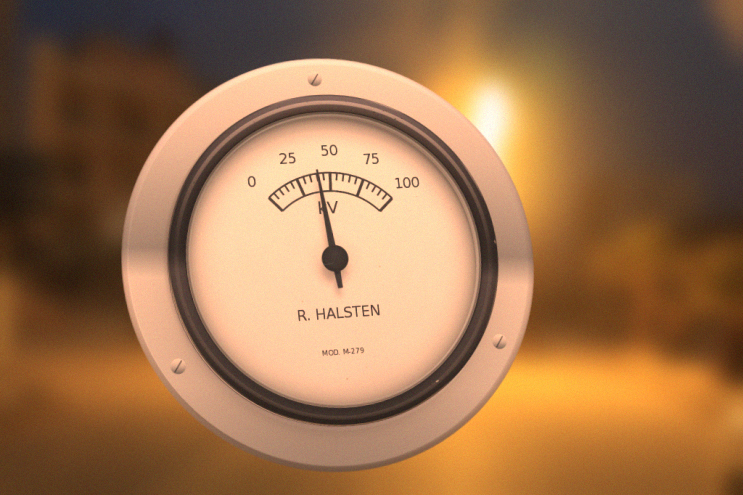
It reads 40 kV
